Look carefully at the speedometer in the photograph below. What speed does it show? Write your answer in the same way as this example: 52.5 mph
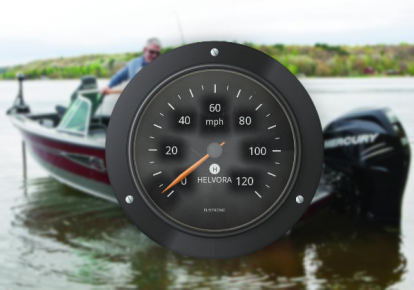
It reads 2.5 mph
